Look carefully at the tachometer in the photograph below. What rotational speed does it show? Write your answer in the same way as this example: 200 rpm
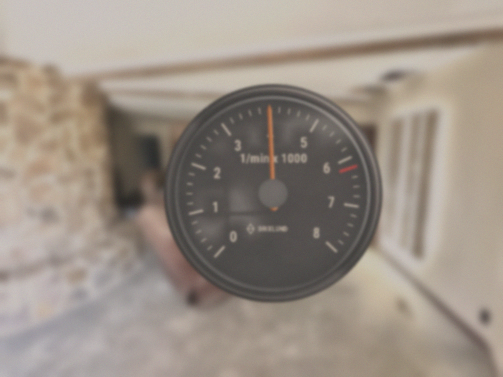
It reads 4000 rpm
